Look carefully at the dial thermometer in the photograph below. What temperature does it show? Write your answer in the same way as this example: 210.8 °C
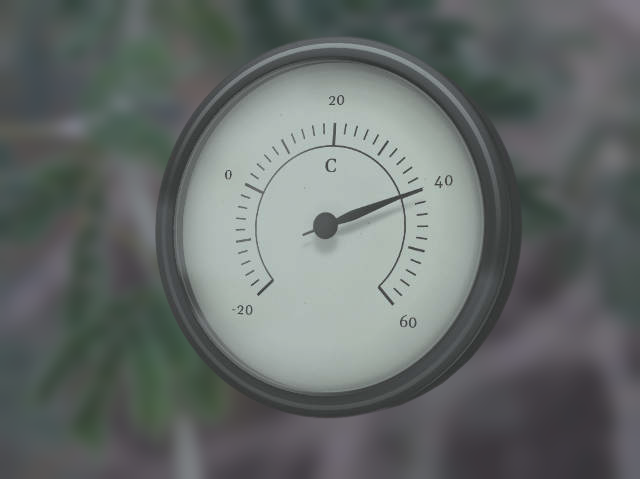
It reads 40 °C
